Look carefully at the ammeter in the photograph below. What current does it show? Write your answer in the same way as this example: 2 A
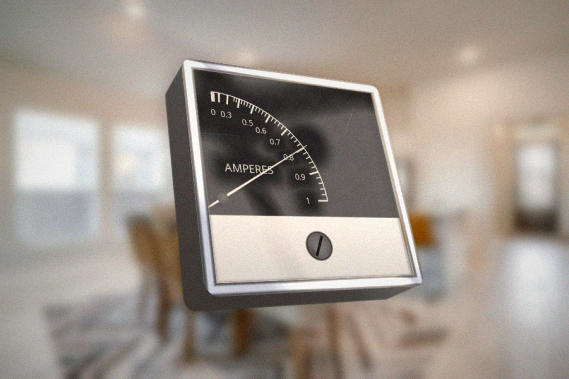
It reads 0.8 A
